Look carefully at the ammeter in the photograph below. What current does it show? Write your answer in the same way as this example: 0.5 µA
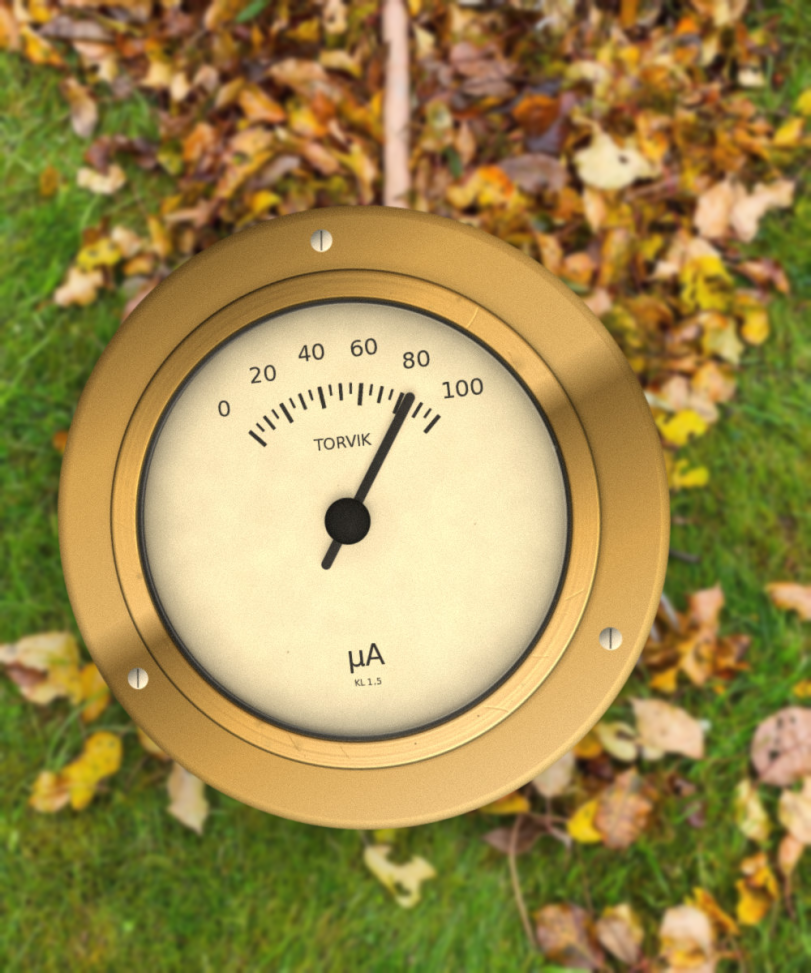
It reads 85 µA
